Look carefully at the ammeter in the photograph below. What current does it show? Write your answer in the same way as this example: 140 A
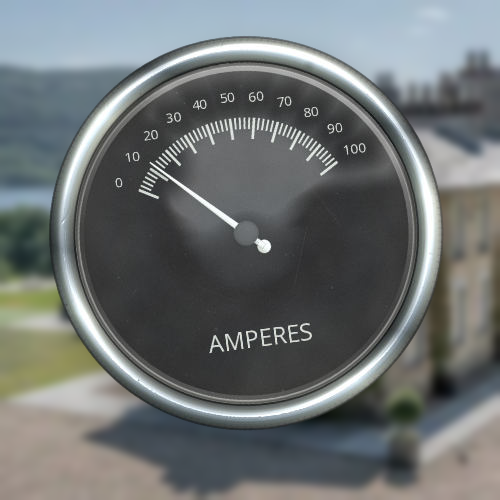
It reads 12 A
